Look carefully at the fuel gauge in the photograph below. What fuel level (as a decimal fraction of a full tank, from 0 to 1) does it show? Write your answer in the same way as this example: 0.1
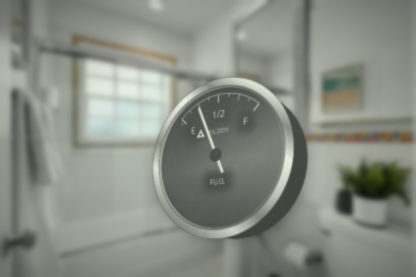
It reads 0.25
